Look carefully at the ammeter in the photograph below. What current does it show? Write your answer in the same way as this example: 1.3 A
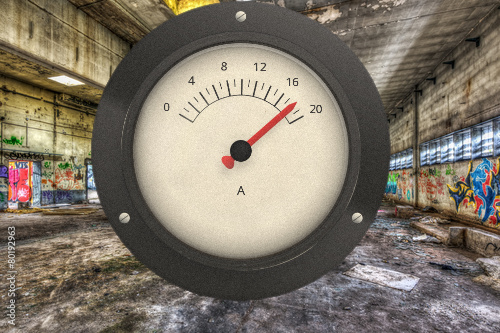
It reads 18 A
